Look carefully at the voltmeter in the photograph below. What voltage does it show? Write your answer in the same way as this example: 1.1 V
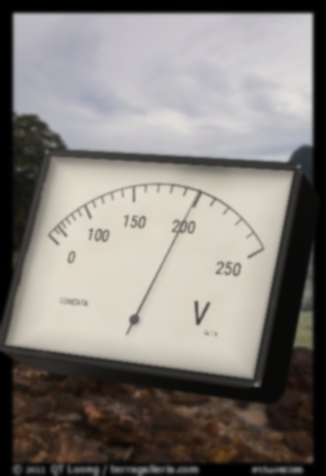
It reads 200 V
